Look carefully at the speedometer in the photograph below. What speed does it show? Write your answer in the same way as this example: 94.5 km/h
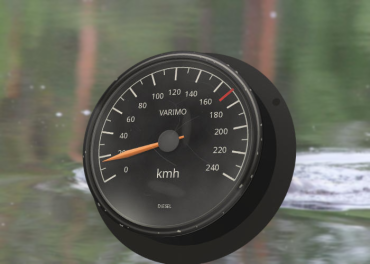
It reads 15 km/h
